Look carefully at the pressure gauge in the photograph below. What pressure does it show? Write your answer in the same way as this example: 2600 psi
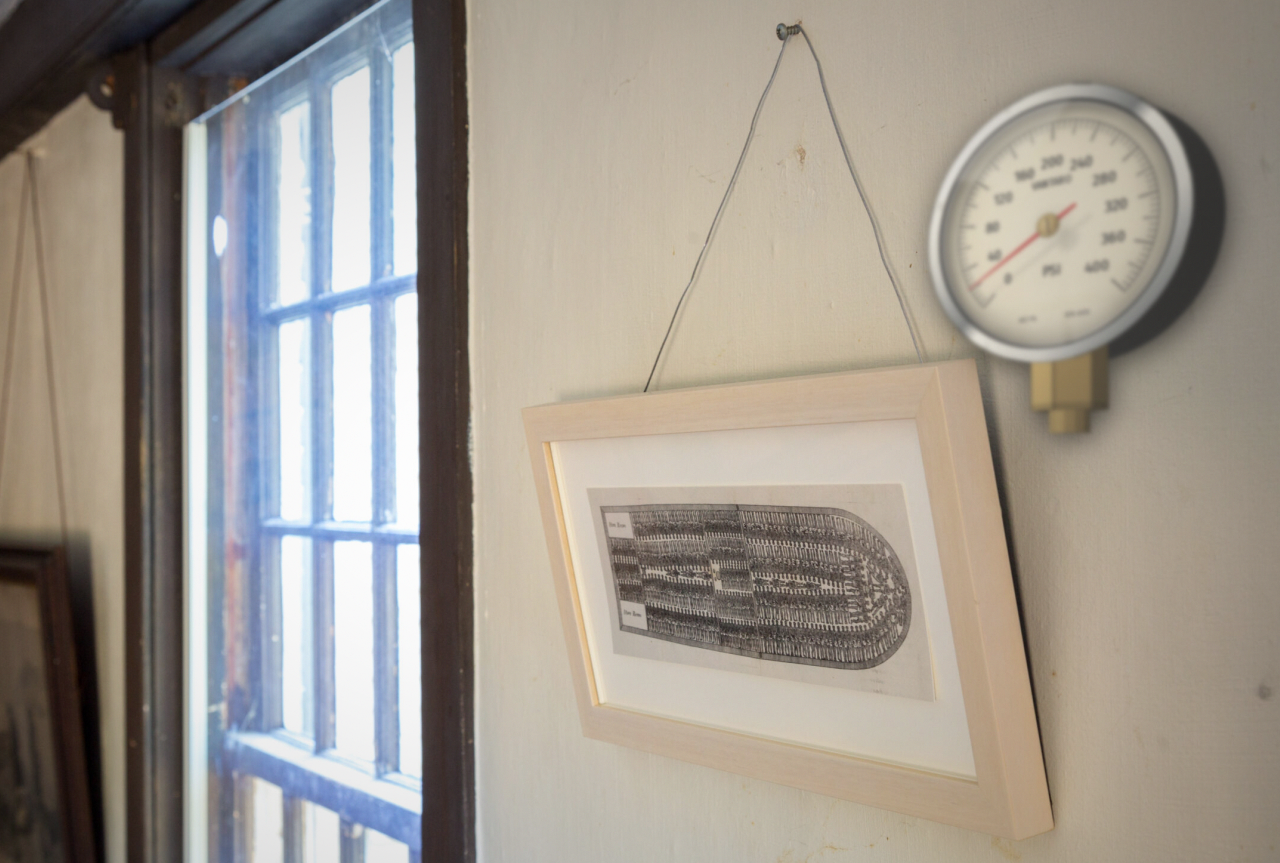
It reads 20 psi
